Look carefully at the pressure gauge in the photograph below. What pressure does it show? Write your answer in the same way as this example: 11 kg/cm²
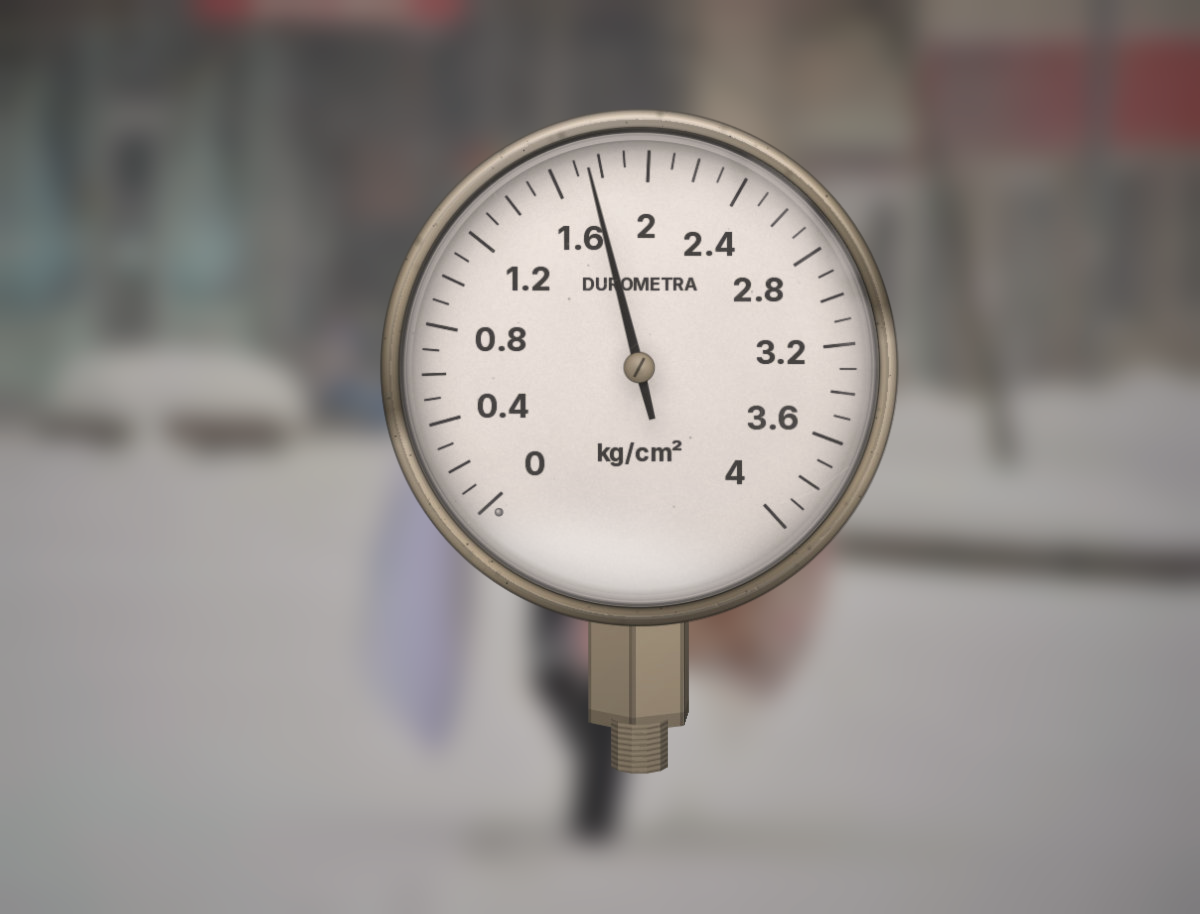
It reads 1.75 kg/cm²
